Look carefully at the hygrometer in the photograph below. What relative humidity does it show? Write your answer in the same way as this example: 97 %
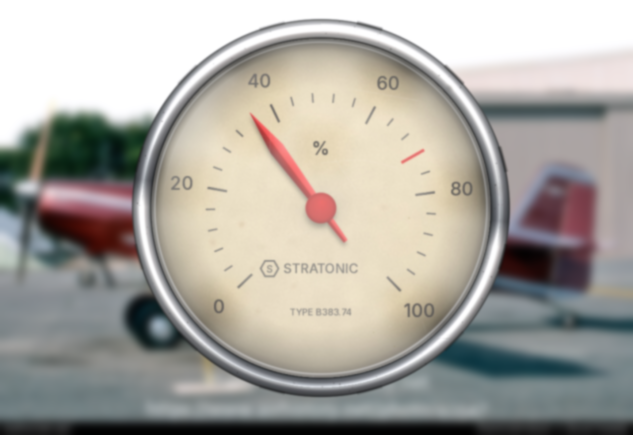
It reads 36 %
